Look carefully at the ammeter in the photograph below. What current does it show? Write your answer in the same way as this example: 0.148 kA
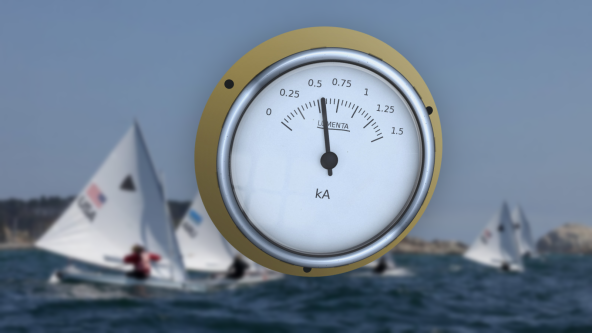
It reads 0.55 kA
